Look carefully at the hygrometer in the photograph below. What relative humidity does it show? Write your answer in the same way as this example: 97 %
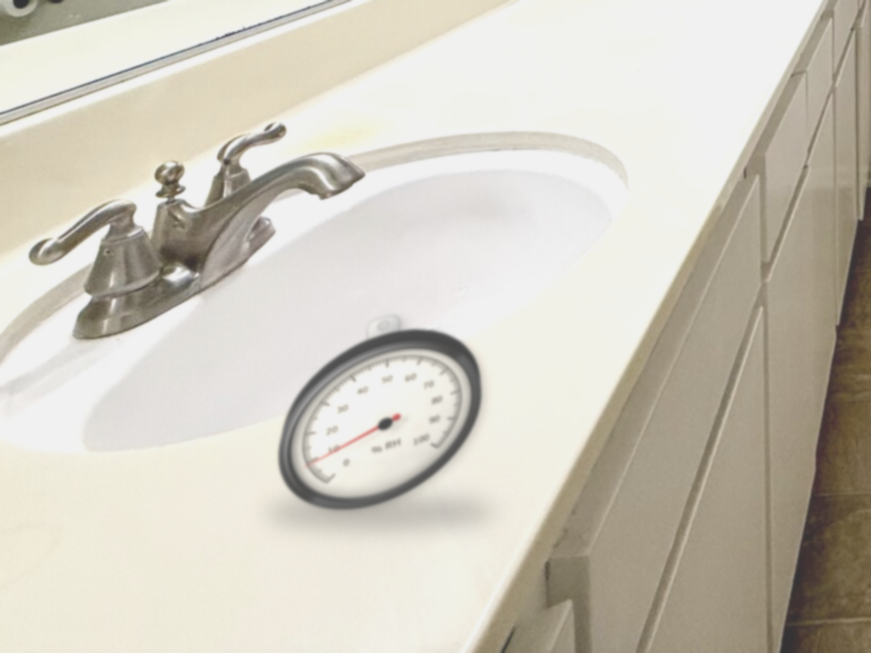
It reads 10 %
